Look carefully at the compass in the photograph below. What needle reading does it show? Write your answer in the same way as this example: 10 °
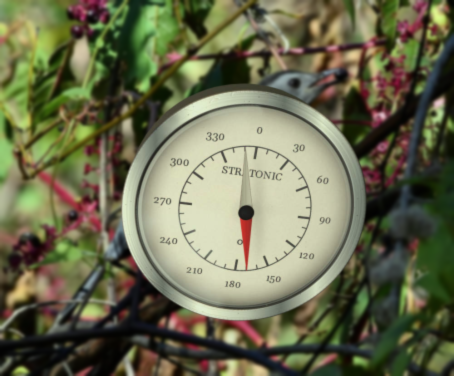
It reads 170 °
